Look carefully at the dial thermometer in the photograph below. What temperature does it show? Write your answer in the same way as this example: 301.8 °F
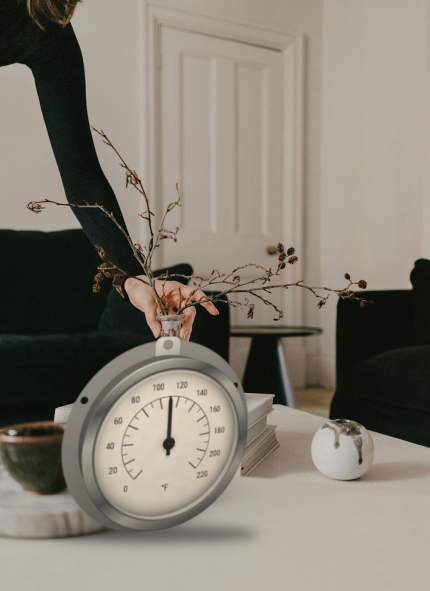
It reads 110 °F
